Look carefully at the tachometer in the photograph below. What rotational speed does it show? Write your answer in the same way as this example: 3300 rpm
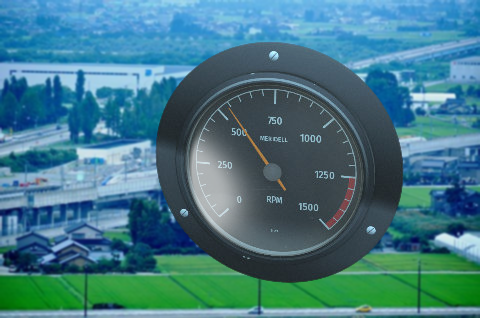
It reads 550 rpm
